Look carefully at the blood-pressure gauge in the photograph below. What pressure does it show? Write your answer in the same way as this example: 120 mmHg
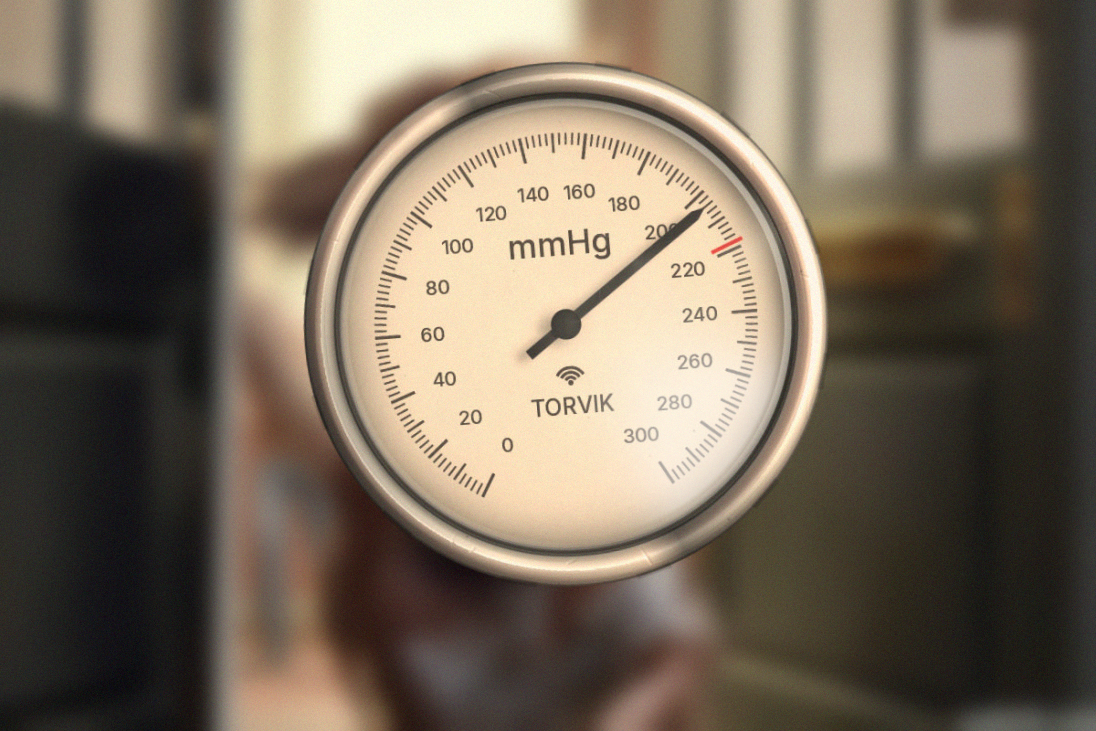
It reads 204 mmHg
